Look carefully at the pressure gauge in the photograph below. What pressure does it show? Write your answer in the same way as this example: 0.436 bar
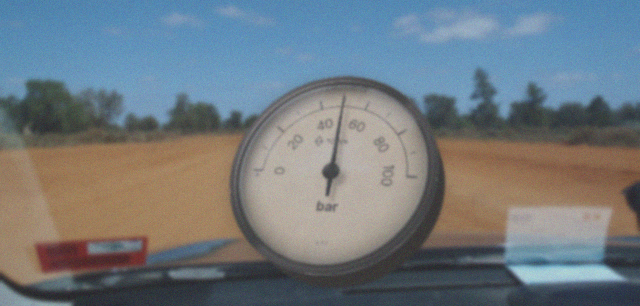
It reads 50 bar
